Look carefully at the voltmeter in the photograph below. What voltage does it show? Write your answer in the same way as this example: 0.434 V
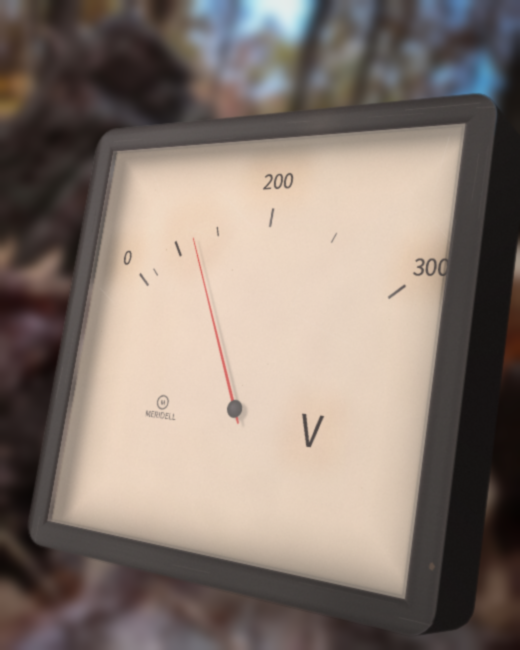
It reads 125 V
